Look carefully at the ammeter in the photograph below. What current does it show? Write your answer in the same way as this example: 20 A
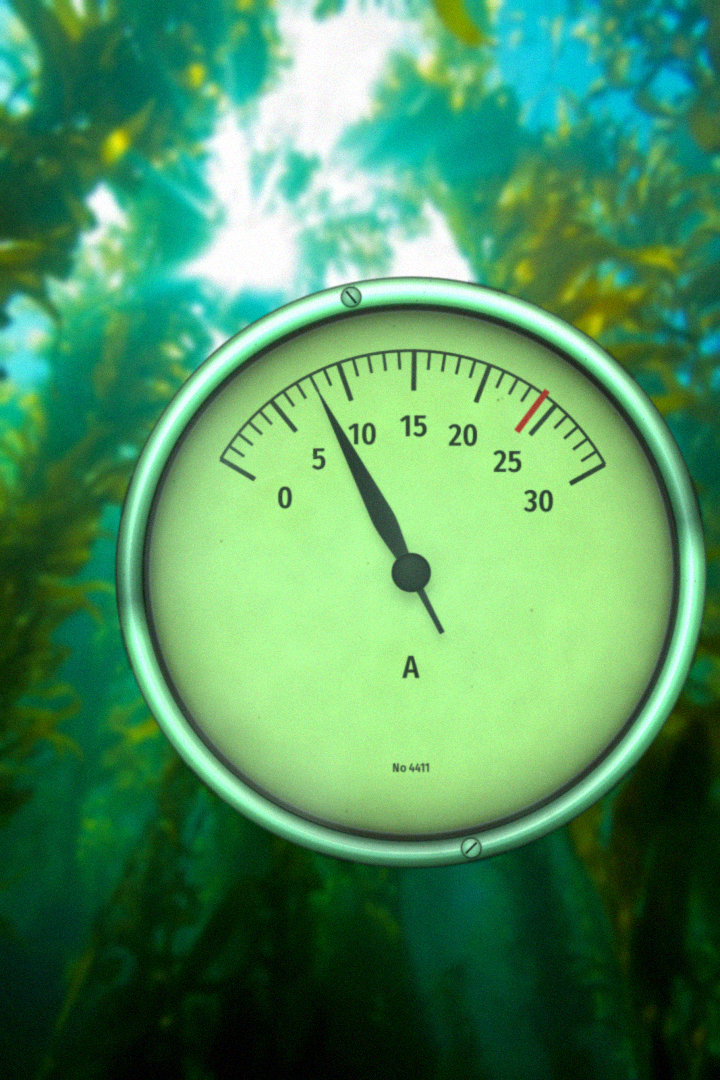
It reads 8 A
